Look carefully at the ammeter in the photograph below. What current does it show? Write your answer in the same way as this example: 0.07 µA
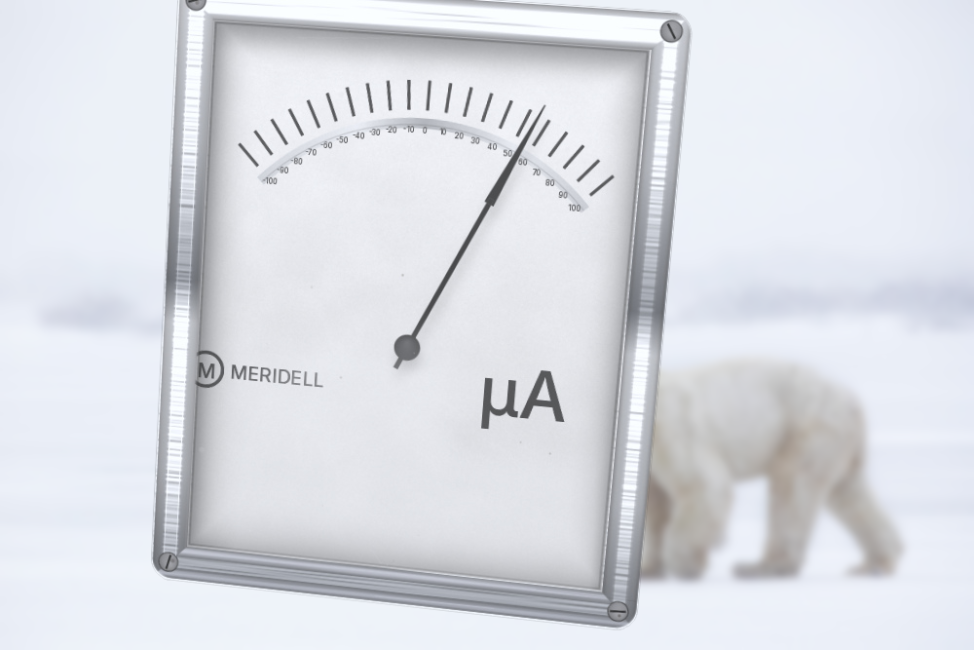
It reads 55 µA
